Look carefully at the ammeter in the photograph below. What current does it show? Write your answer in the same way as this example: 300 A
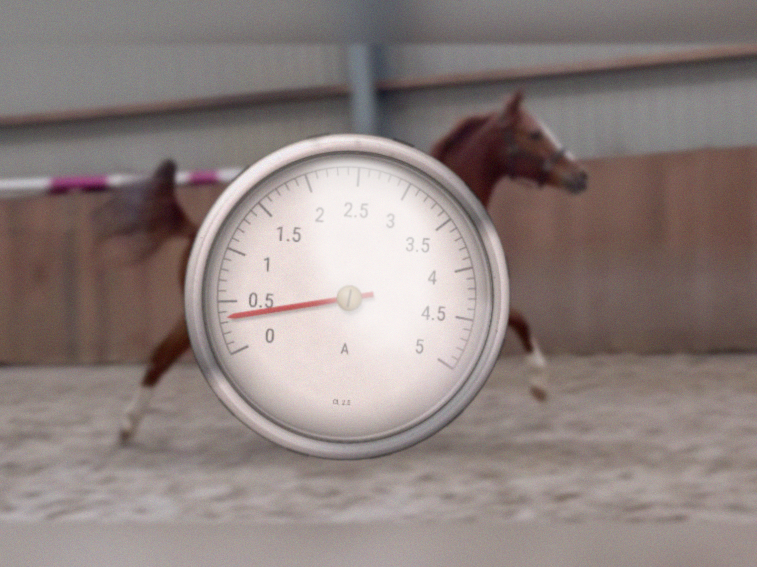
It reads 0.35 A
